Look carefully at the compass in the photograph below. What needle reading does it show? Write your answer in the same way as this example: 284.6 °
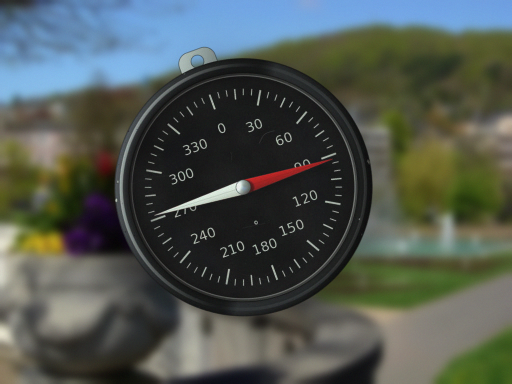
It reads 92.5 °
